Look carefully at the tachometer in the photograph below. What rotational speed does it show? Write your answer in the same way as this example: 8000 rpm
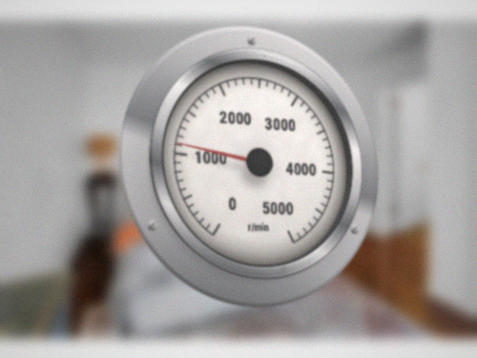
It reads 1100 rpm
